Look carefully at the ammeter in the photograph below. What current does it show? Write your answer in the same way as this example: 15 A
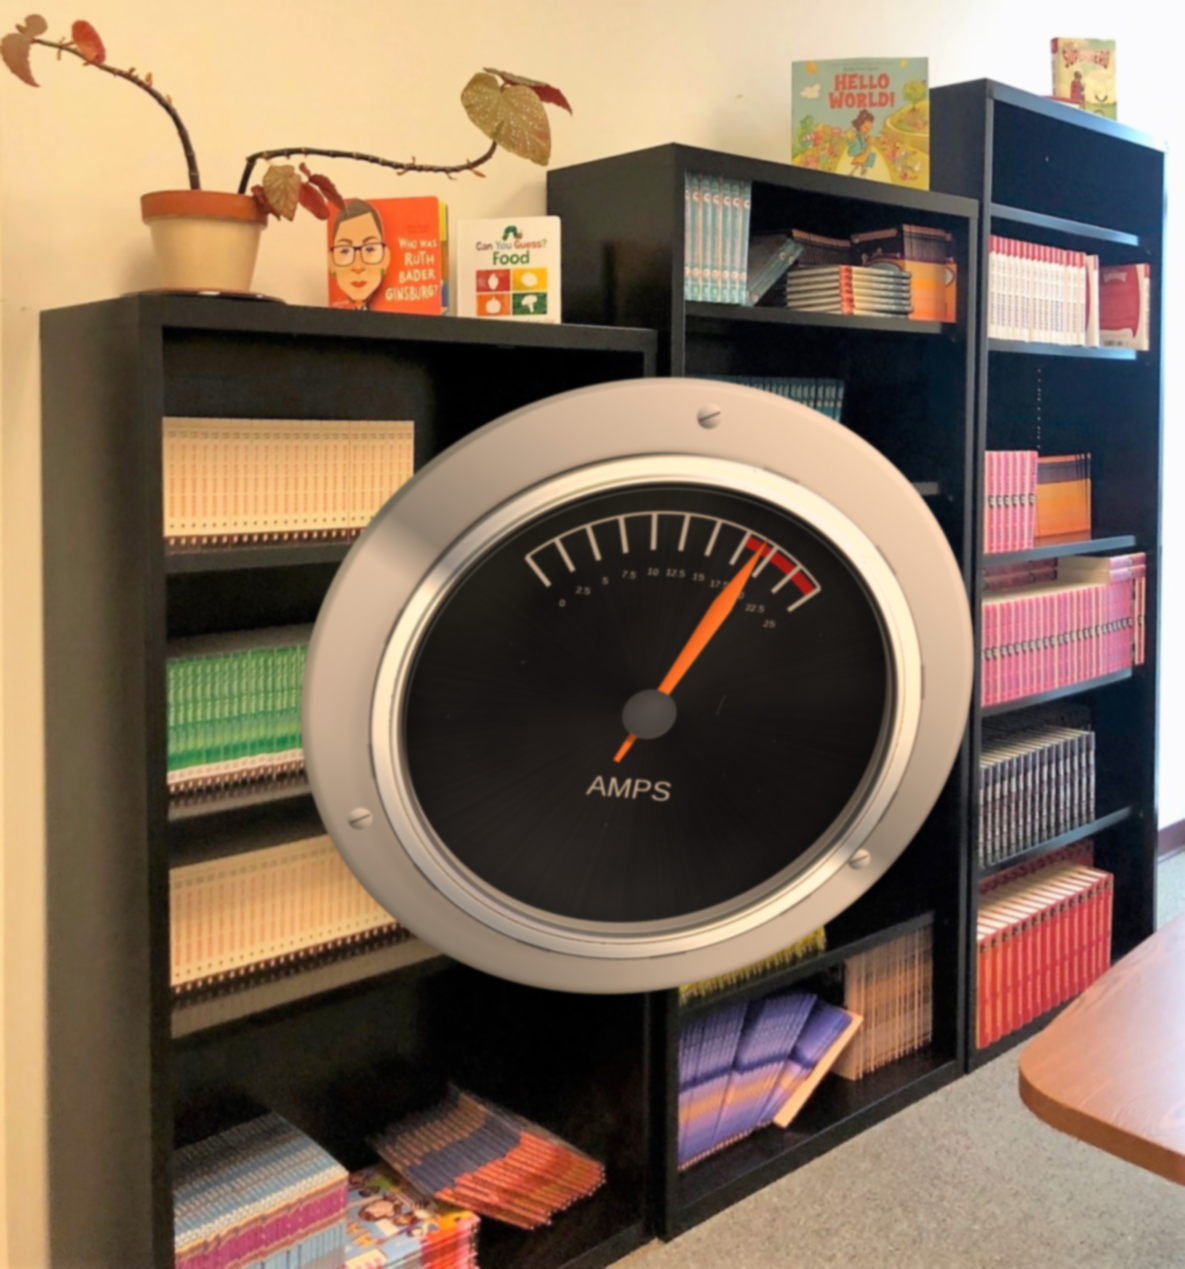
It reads 18.75 A
